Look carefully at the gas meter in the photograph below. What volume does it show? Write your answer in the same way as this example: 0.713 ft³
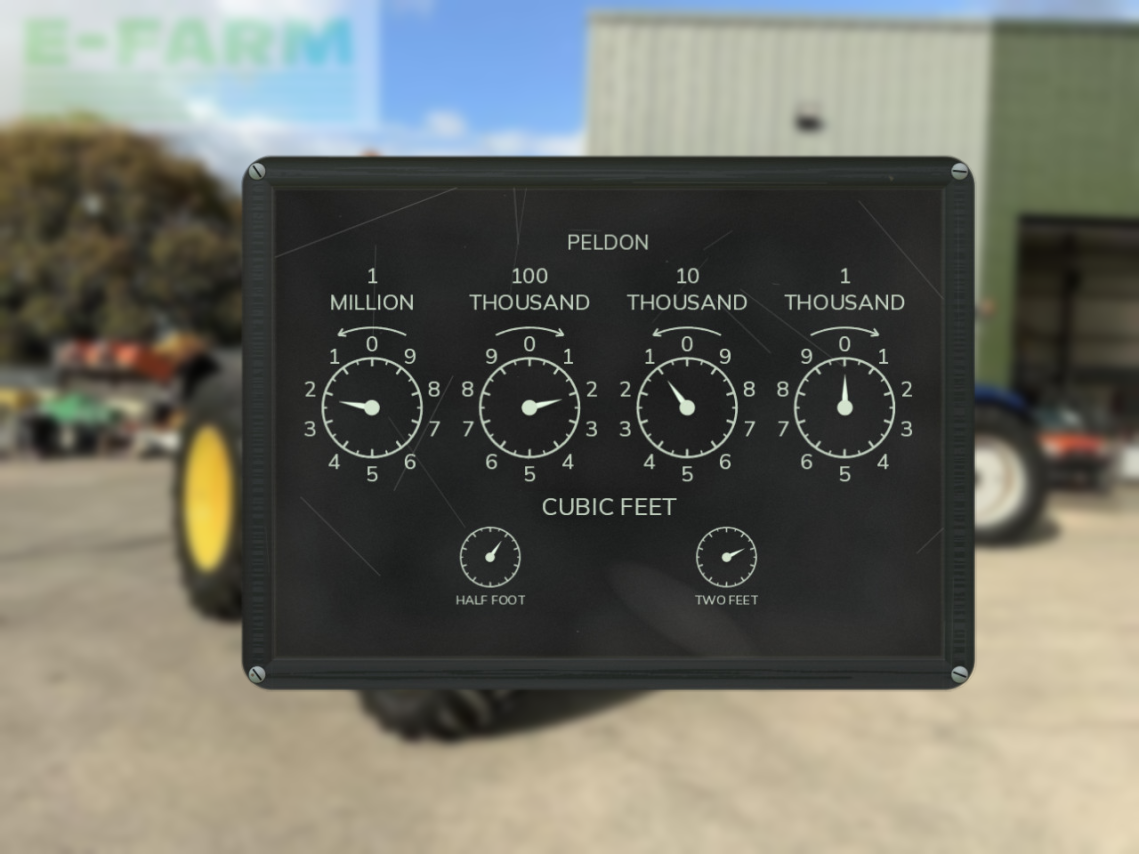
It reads 221000 ft³
